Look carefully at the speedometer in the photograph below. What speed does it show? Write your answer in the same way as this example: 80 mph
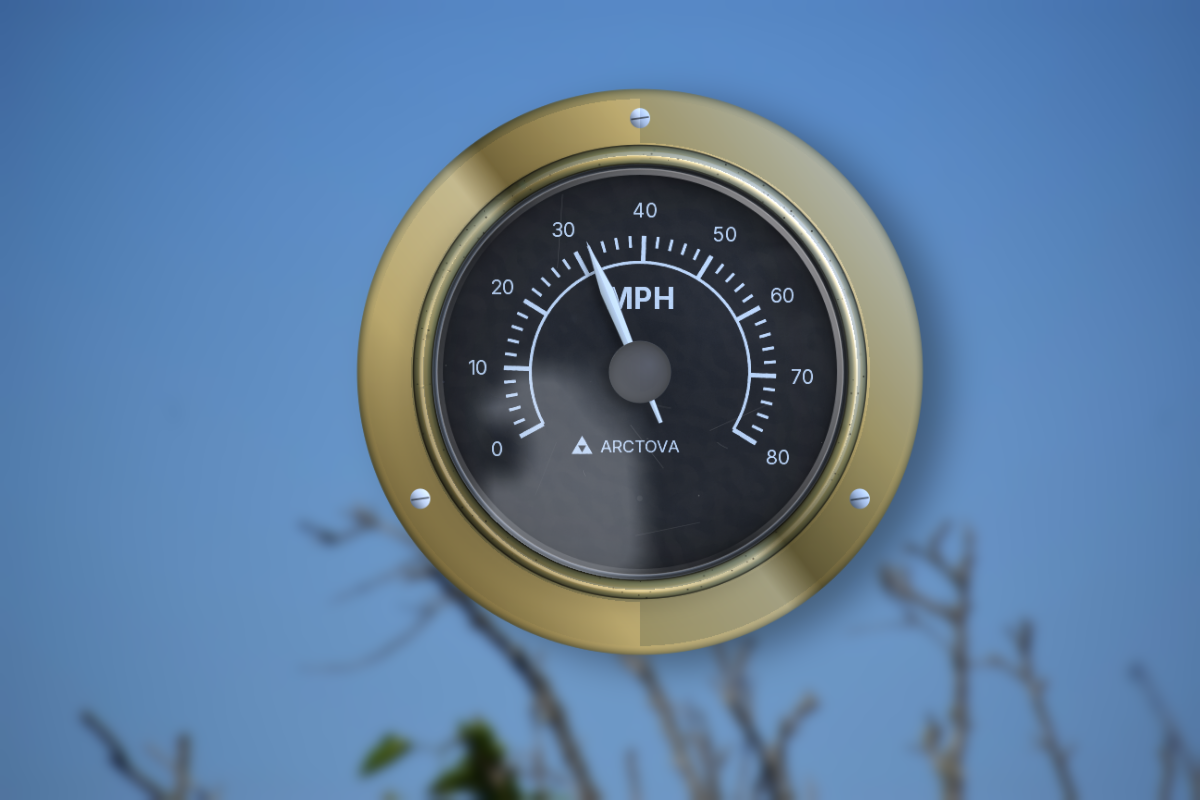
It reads 32 mph
